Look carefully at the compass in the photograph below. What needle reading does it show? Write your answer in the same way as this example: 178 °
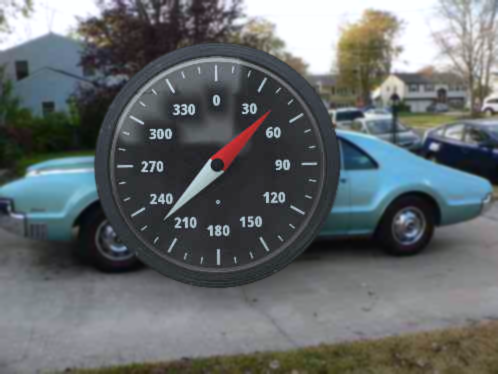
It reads 45 °
